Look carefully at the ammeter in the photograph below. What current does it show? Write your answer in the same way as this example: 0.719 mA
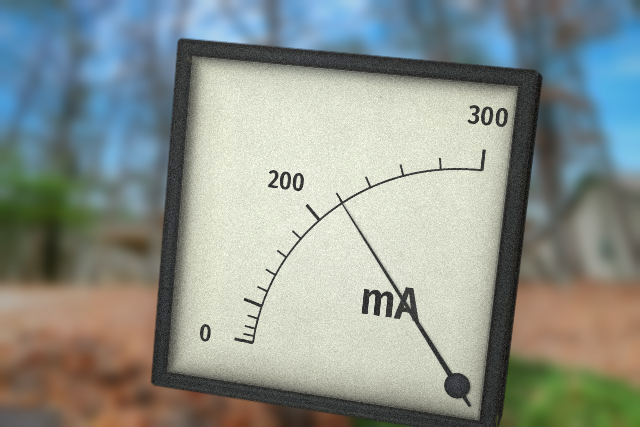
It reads 220 mA
